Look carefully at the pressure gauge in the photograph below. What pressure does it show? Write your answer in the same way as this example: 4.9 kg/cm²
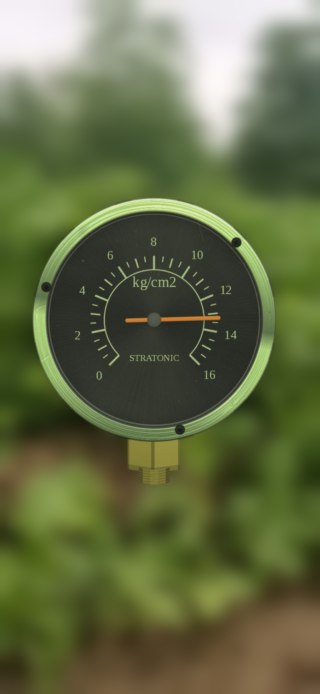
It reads 13.25 kg/cm²
